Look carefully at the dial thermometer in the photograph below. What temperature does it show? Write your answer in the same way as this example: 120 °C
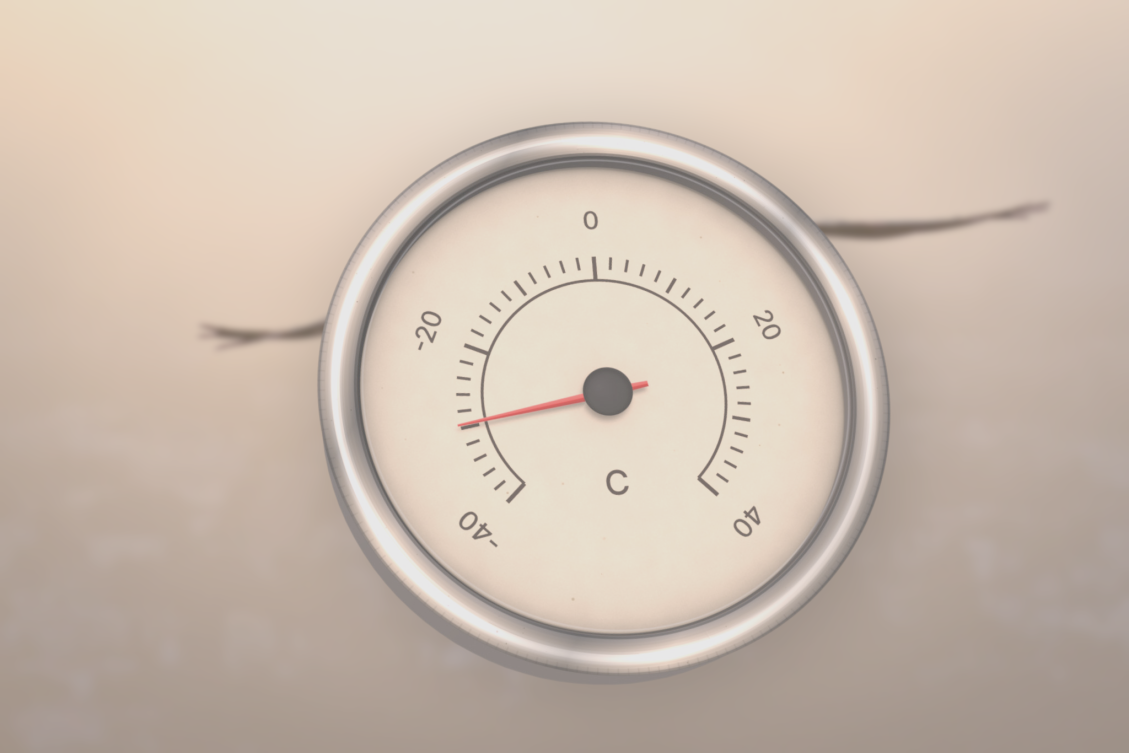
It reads -30 °C
